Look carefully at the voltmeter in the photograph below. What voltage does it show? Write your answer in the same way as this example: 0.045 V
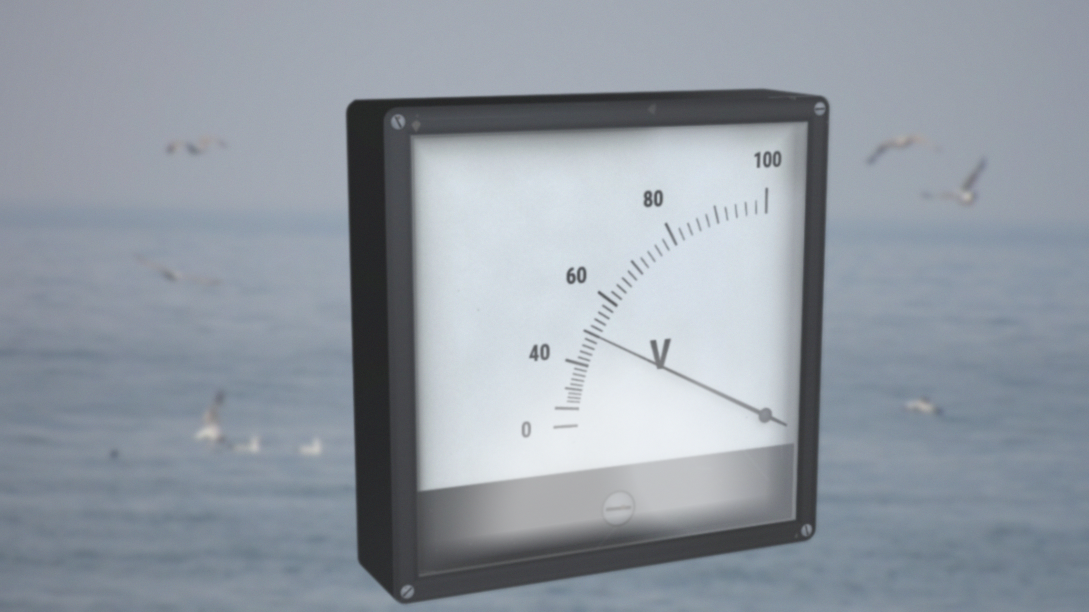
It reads 50 V
